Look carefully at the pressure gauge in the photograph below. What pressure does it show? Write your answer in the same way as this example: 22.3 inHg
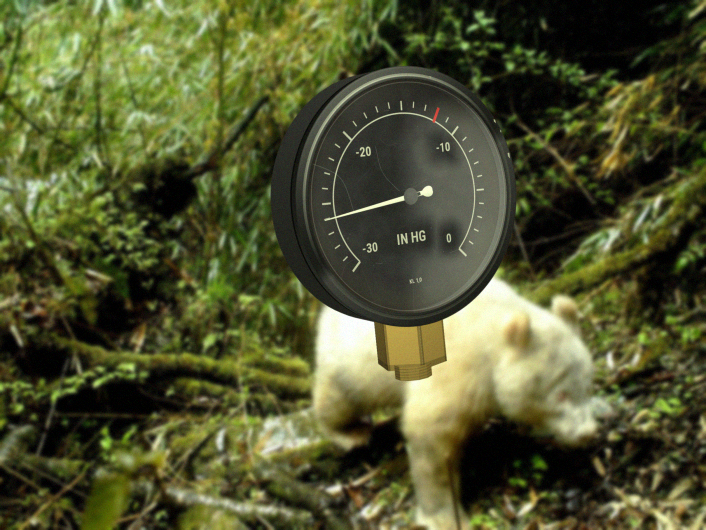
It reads -26 inHg
